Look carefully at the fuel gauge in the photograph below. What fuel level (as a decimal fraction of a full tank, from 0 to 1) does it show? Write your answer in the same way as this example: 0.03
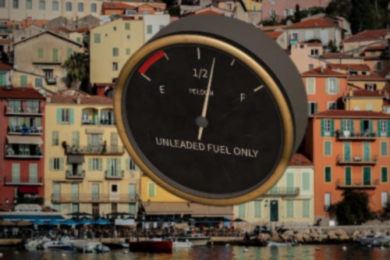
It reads 0.625
